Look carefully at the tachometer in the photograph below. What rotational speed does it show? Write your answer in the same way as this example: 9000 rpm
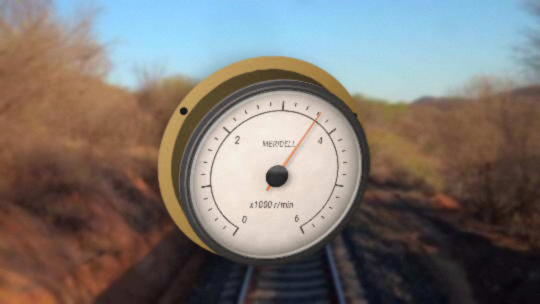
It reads 3600 rpm
